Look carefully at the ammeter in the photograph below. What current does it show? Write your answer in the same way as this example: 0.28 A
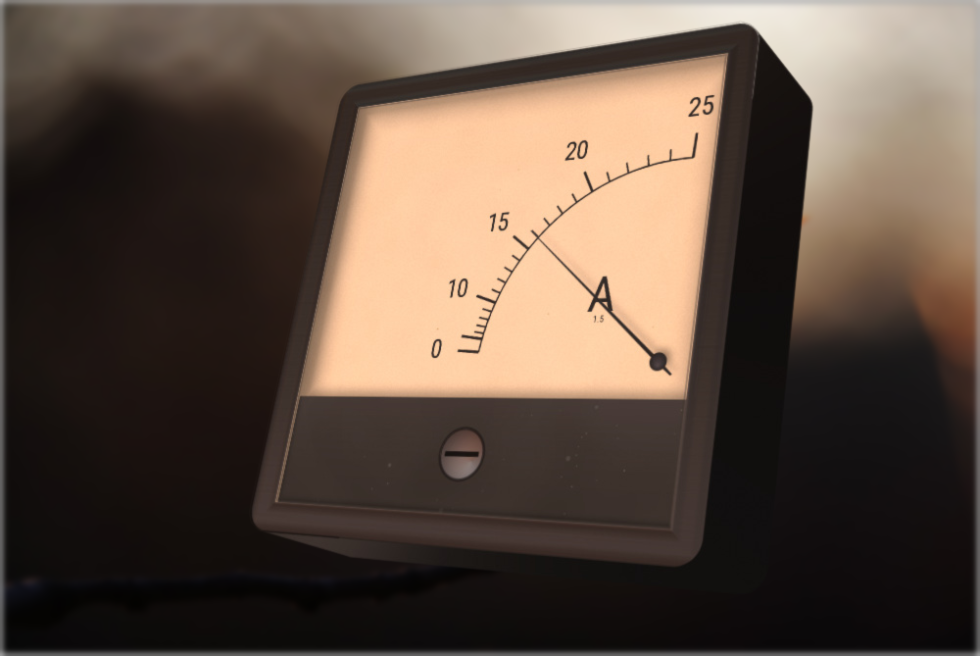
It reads 16 A
